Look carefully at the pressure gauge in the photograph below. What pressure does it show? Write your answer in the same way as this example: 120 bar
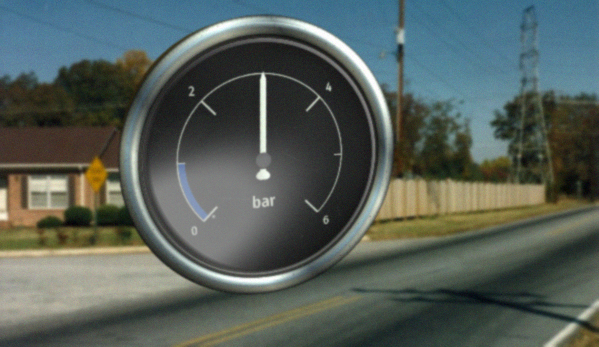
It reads 3 bar
